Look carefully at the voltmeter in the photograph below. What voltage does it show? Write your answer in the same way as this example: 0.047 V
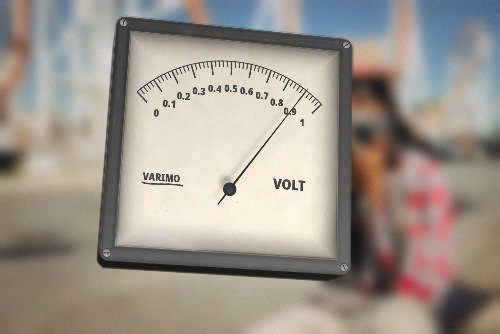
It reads 0.9 V
